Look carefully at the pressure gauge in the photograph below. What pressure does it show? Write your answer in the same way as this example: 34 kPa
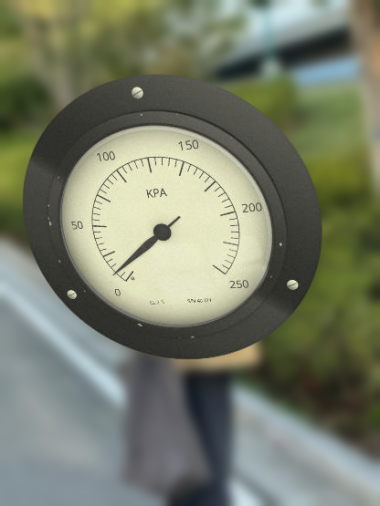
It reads 10 kPa
